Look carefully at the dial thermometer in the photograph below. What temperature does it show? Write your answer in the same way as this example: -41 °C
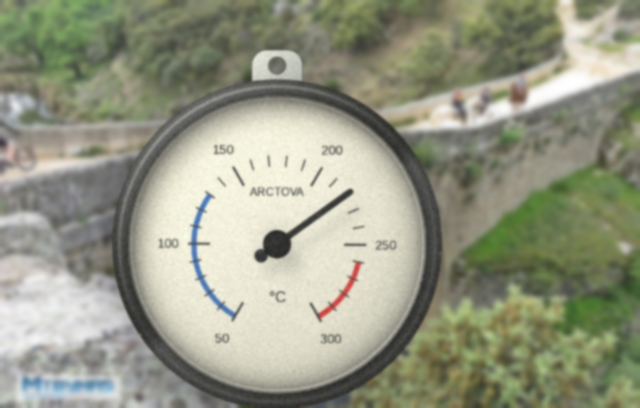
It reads 220 °C
